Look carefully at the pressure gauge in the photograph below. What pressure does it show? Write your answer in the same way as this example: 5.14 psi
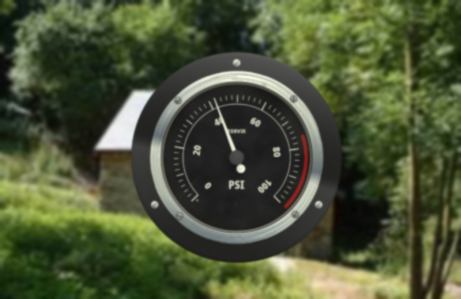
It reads 42 psi
